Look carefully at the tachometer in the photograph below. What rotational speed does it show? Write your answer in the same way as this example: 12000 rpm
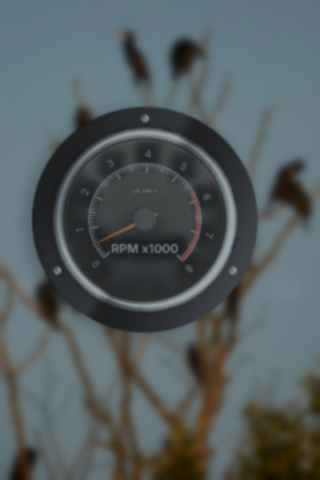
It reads 500 rpm
